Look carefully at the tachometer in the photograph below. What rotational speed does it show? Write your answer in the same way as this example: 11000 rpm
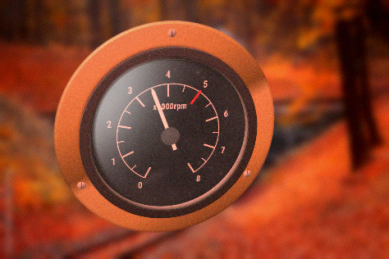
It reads 3500 rpm
